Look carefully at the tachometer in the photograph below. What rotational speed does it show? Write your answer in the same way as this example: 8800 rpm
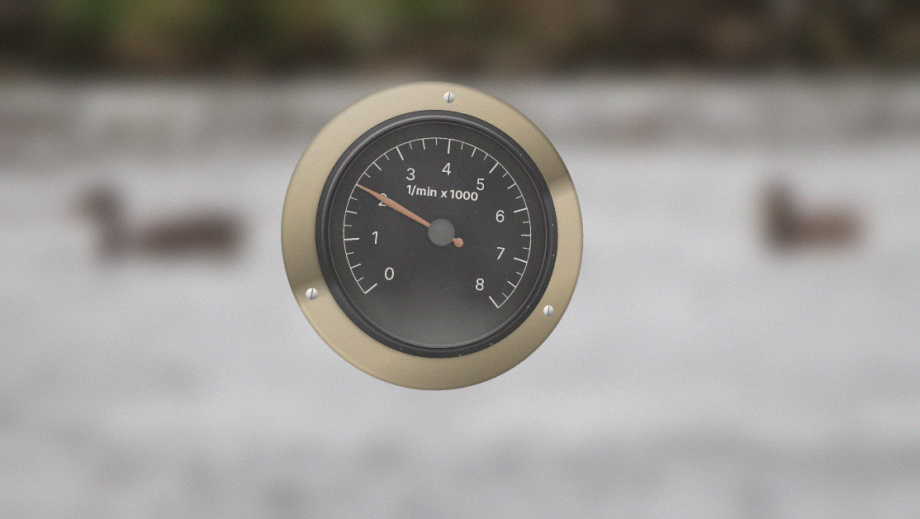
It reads 2000 rpm
